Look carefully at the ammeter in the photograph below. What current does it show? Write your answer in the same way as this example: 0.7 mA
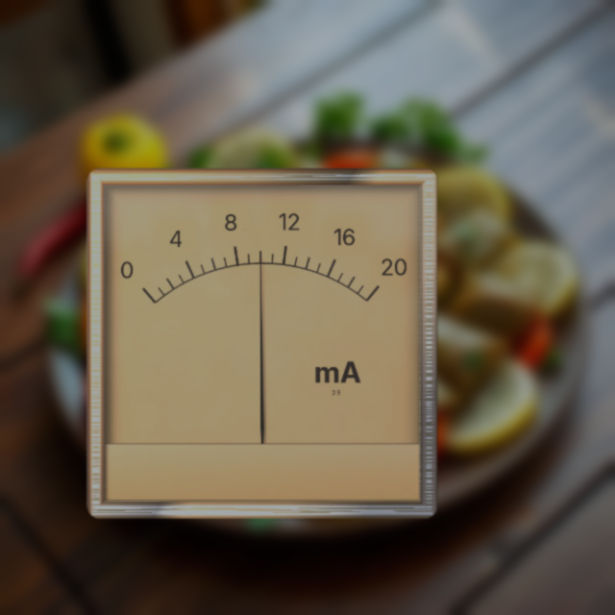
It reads 10 mA
